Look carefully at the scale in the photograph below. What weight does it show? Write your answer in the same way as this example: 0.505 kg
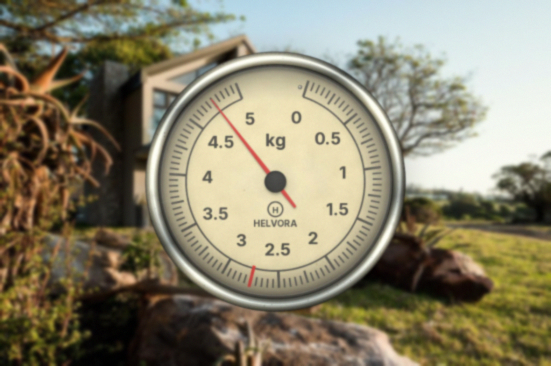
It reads 4.75 kg
